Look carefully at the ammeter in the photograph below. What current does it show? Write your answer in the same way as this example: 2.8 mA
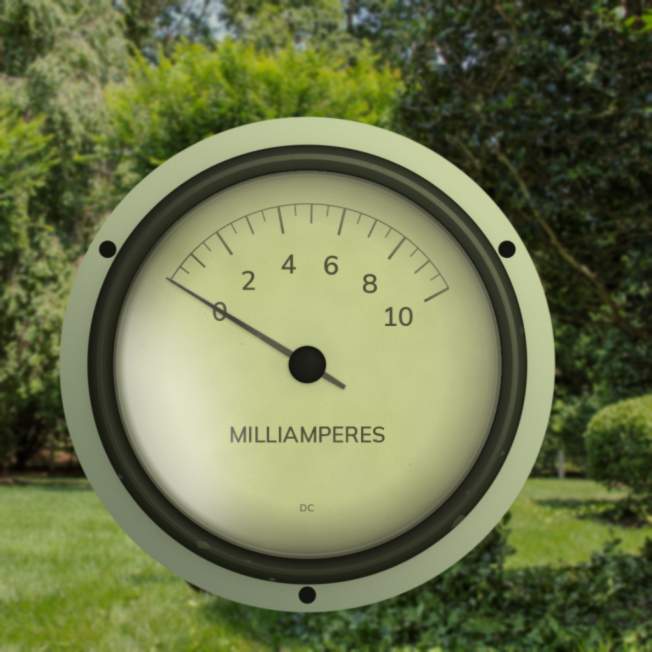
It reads 0 mA
